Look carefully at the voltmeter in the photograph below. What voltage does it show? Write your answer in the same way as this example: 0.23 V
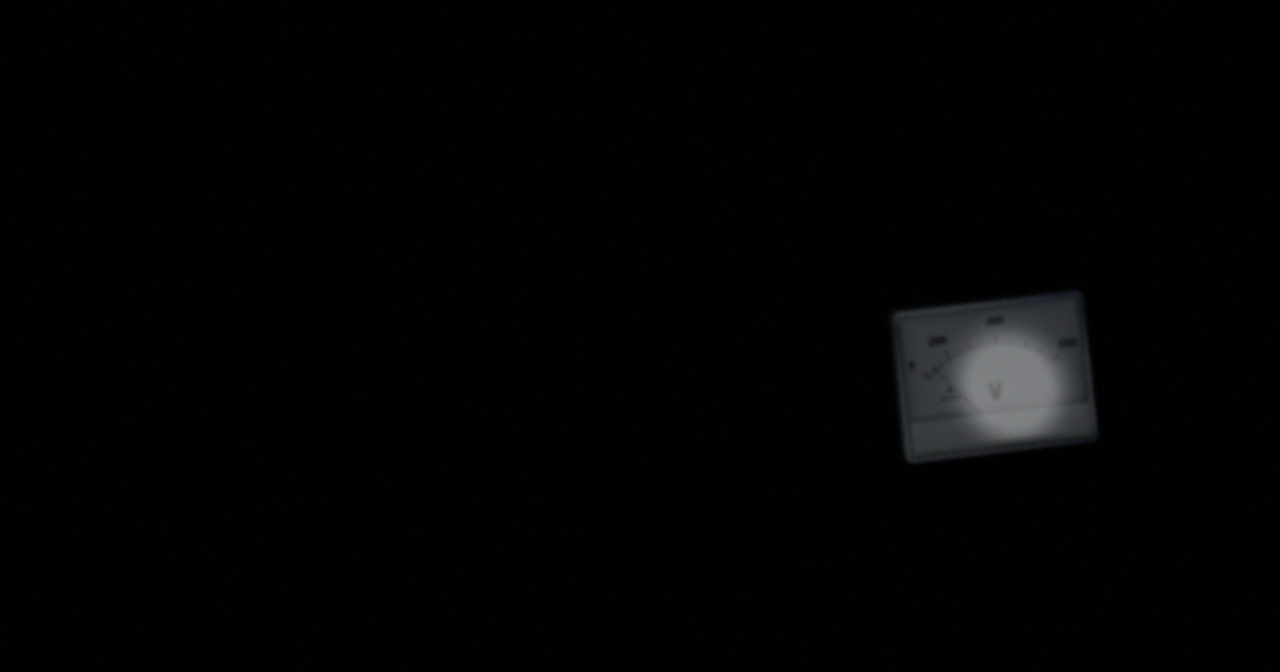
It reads 100 V
